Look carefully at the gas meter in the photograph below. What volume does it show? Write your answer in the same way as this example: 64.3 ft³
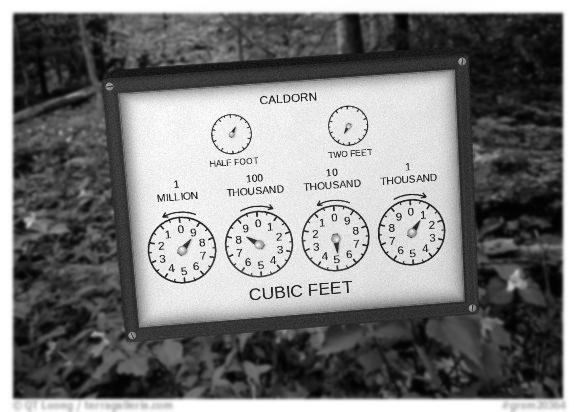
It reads 885100 ft³
